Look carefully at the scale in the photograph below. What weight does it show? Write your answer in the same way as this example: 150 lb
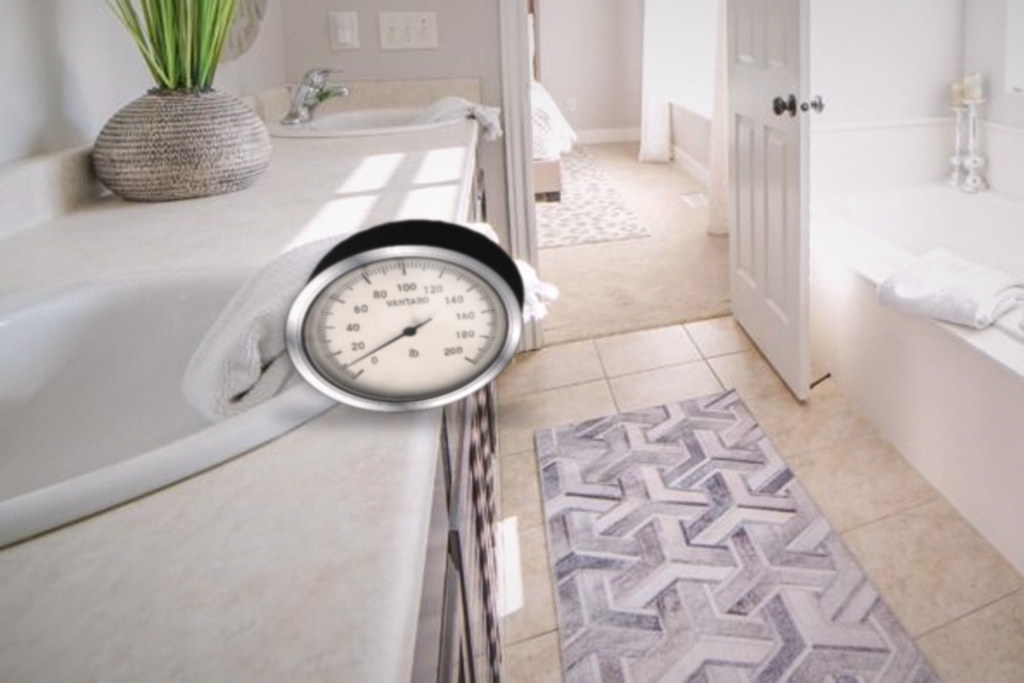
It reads 10 lb
